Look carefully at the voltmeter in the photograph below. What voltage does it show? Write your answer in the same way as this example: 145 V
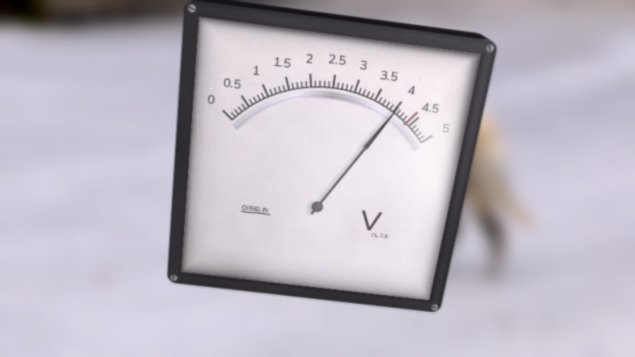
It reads 4 V
